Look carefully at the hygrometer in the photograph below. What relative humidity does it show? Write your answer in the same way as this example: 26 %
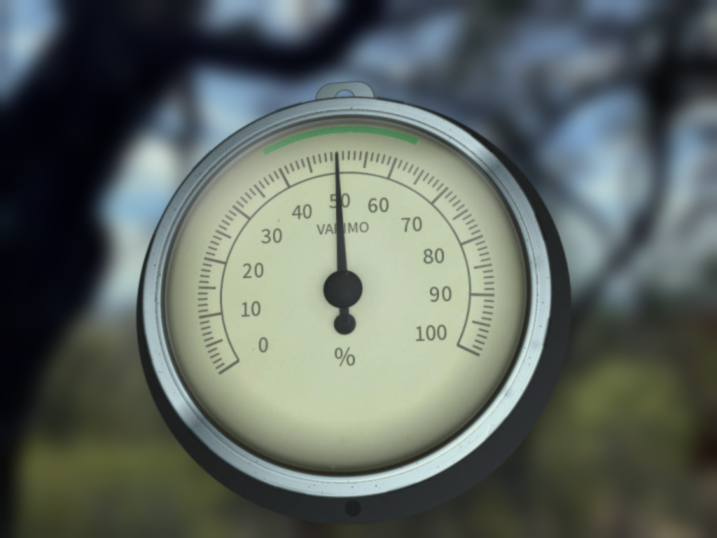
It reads 50 %
